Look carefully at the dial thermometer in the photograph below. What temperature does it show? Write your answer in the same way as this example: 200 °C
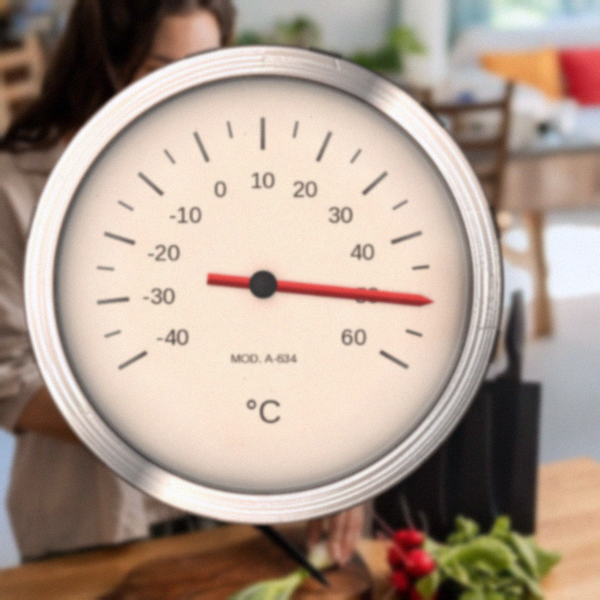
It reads 50 °C
